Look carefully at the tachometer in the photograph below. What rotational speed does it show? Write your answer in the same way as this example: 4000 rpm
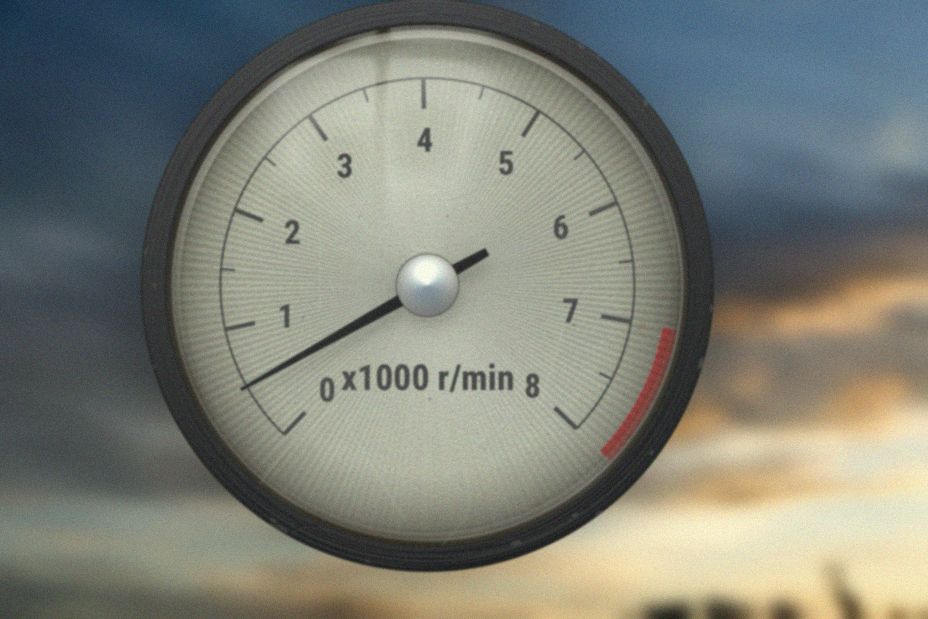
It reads 500 rpm
